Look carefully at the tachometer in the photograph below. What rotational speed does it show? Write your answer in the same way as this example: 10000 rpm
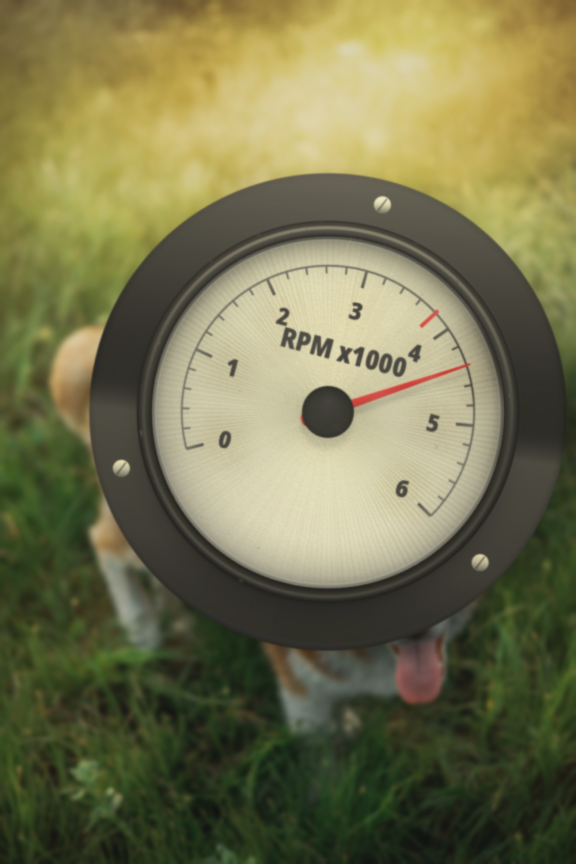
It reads 4400 rpm
